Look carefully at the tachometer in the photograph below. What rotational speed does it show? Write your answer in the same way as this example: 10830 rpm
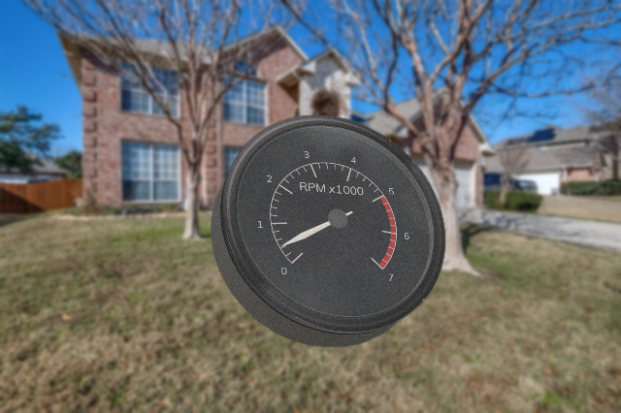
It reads 400 rpm
